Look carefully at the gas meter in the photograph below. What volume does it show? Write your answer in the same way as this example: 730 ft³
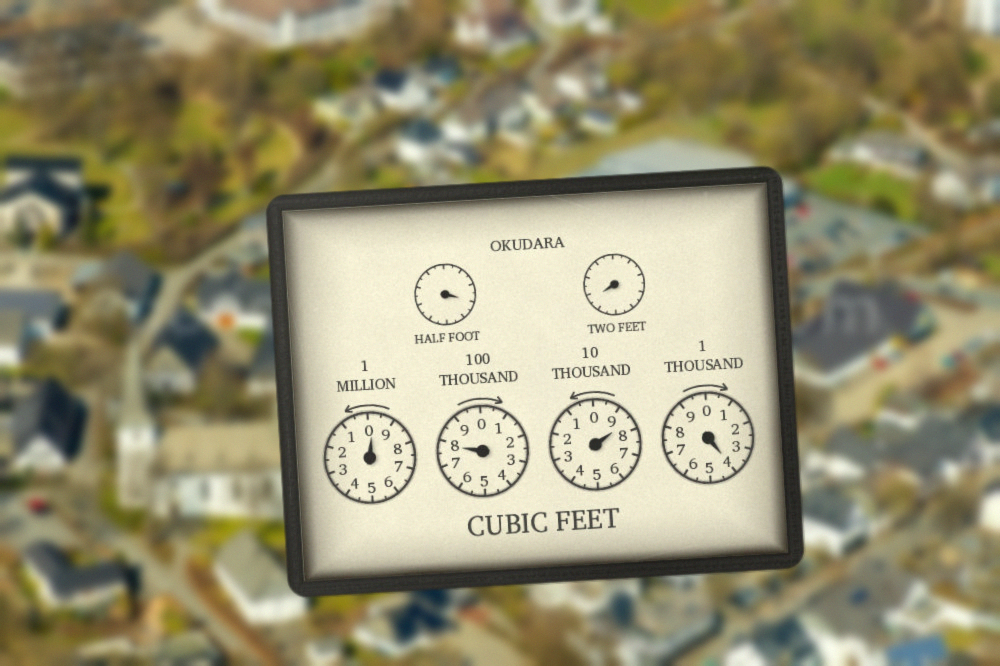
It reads 978400 ft³
